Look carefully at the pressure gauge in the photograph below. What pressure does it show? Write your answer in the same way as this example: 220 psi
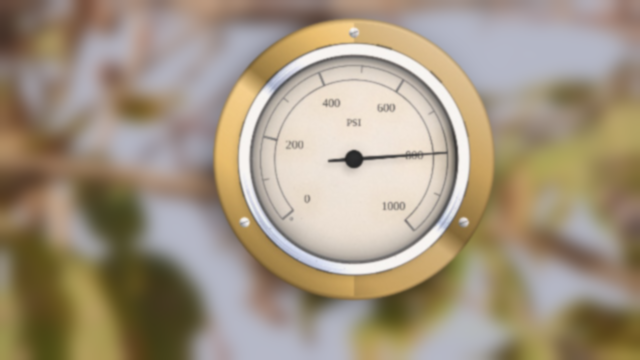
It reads 800 psi
